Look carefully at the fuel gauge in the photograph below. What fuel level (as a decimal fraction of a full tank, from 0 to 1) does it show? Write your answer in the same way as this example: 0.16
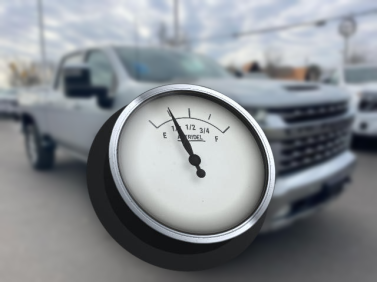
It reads 0.25
